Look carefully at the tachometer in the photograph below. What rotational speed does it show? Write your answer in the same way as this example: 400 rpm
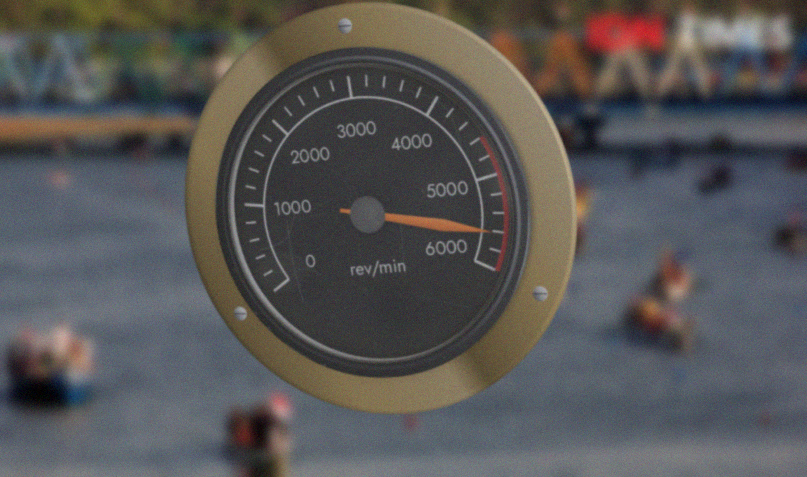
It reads 5600 rpm
